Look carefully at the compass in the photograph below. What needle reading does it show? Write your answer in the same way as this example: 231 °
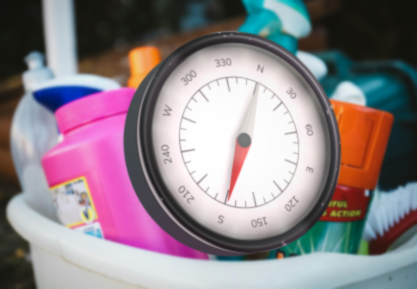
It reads 180 °
